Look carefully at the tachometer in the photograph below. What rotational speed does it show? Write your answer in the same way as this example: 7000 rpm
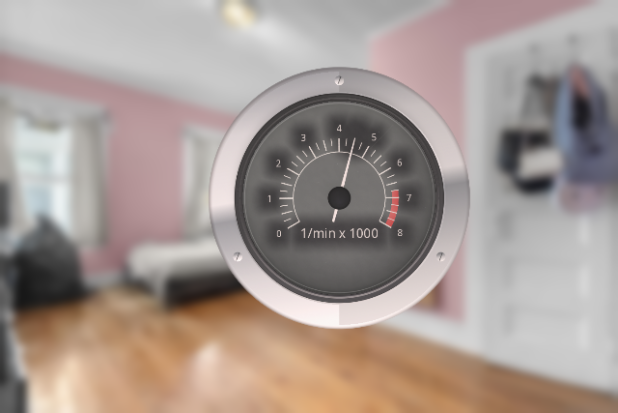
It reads 4500 rpm
